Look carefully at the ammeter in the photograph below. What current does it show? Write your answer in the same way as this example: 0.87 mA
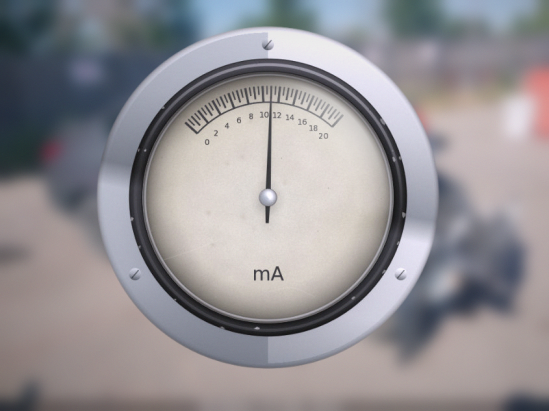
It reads 11 mA
